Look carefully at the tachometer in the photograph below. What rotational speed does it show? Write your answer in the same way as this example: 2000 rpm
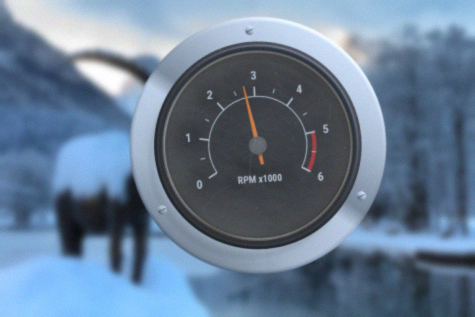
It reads 2750 rpm
